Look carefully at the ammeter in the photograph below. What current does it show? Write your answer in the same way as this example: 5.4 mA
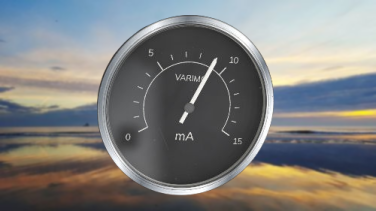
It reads 9 mA
